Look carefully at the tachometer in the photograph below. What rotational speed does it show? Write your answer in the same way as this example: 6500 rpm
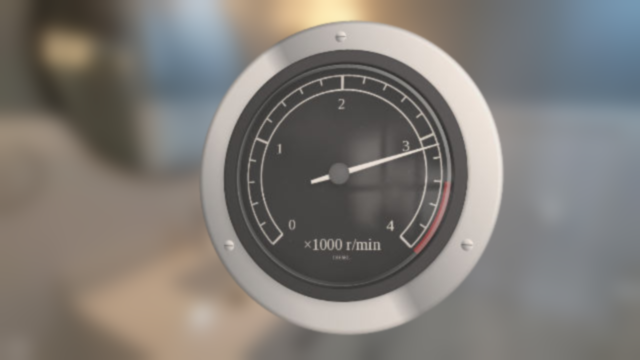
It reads 3100 rpm
